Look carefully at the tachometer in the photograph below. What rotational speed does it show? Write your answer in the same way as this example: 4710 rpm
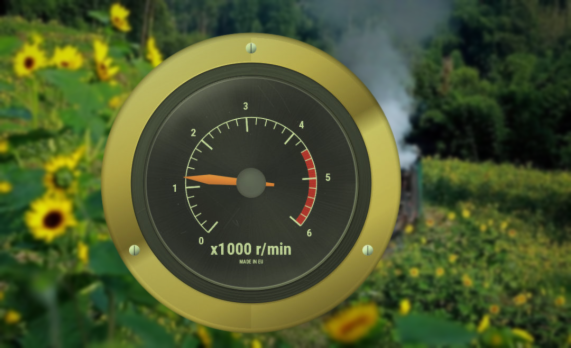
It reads 1200 rpm
